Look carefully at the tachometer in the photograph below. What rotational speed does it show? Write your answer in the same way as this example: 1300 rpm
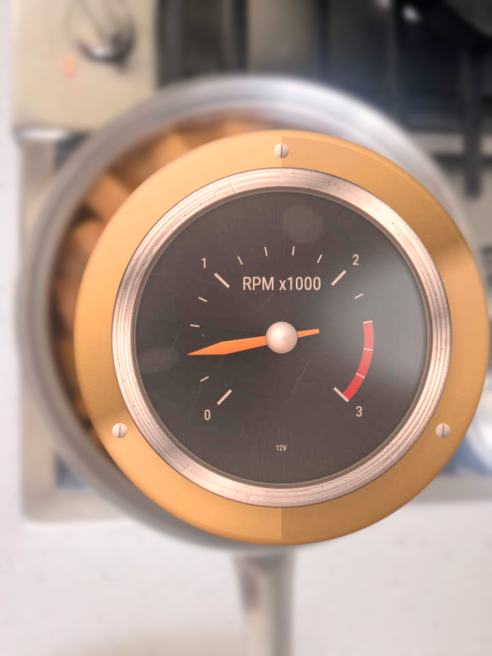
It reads 400 rpm
